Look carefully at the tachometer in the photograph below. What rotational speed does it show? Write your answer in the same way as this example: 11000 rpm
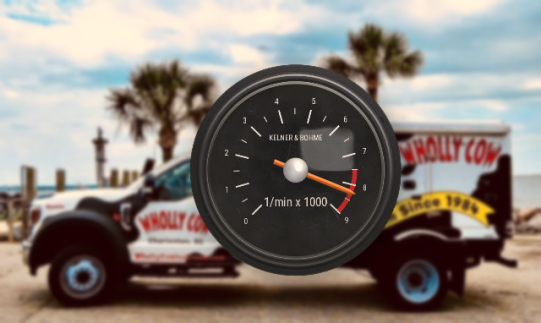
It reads 8250 rpm
